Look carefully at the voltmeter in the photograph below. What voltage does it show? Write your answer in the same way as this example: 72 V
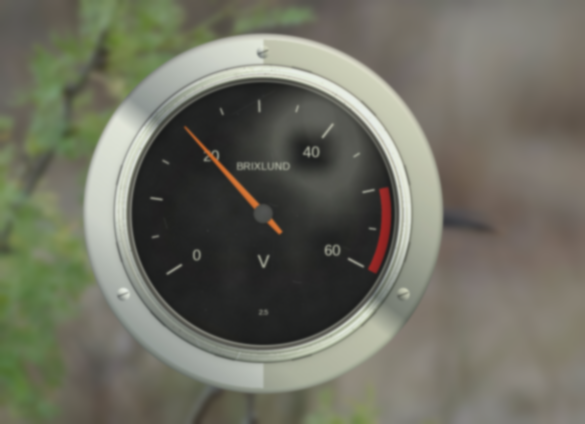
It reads 20 V
